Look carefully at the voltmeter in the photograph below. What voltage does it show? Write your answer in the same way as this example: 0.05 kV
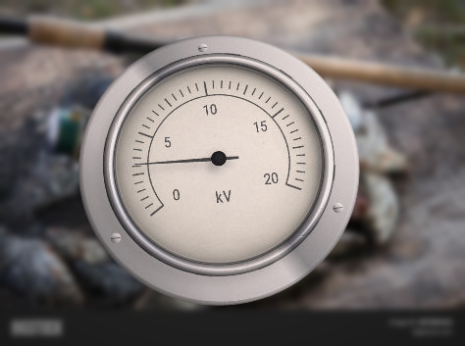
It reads 3 kV
